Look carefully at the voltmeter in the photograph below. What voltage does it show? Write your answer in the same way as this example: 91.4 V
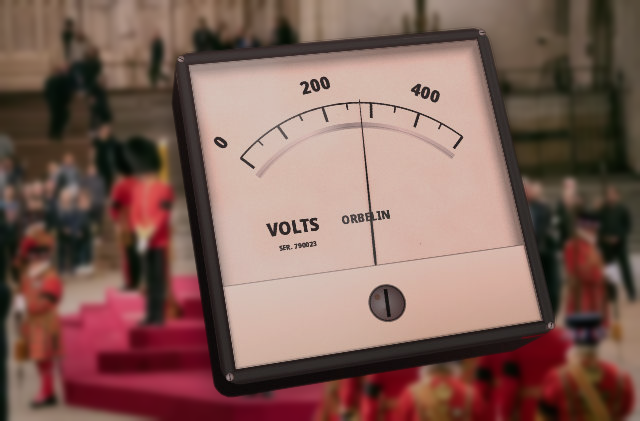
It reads 275 V
